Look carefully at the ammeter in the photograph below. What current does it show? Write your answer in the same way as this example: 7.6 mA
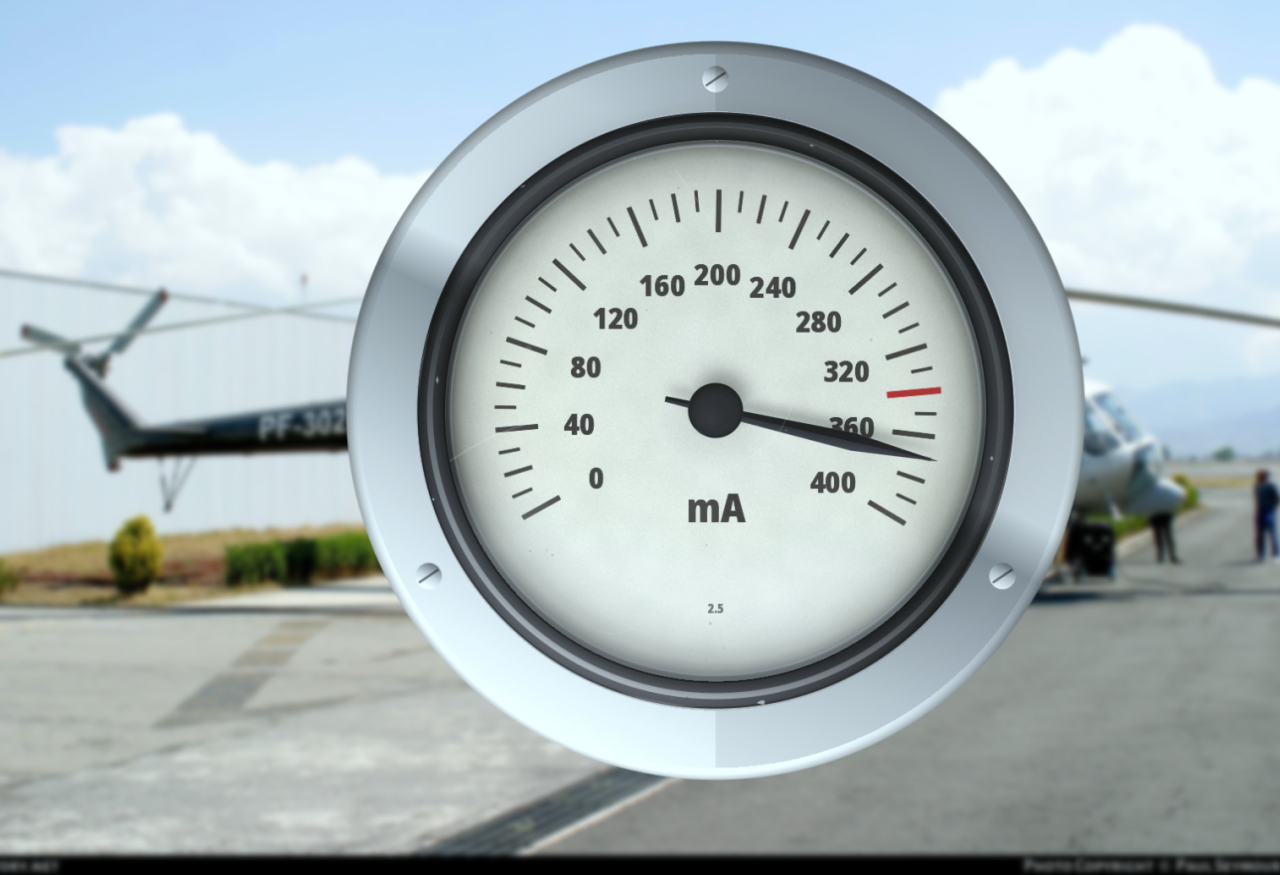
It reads 370 mA
